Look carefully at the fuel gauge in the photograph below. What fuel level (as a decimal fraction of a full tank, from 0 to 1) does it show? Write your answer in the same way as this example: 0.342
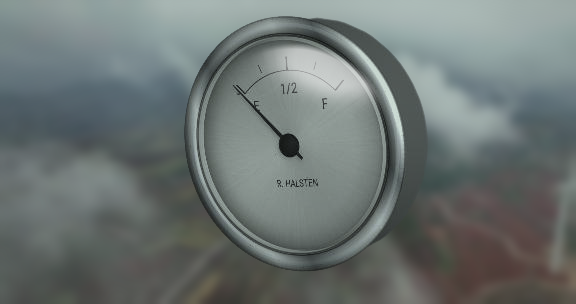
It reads 0
